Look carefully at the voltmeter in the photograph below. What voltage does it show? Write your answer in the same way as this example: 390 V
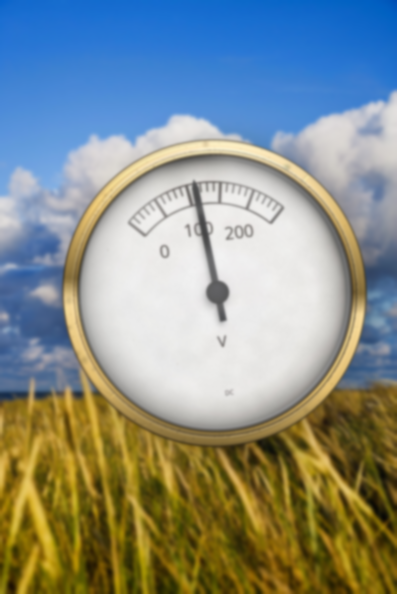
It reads 110 V
